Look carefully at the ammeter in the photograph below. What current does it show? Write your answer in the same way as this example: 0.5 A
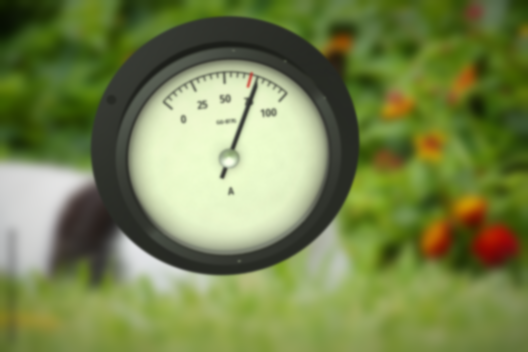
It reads 75 A
